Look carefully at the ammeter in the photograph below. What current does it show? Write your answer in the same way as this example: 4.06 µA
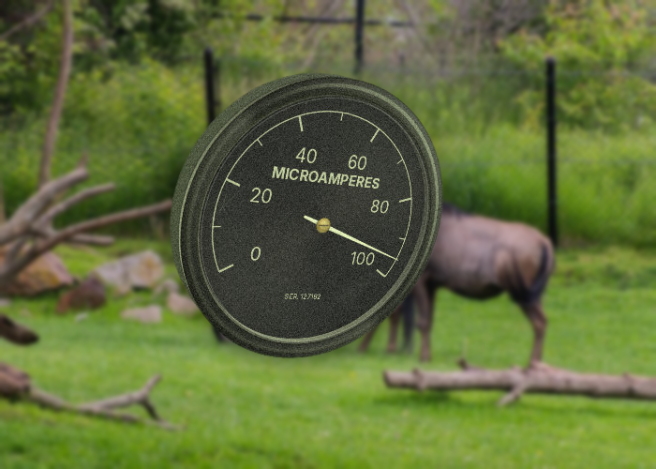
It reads 95 µA
